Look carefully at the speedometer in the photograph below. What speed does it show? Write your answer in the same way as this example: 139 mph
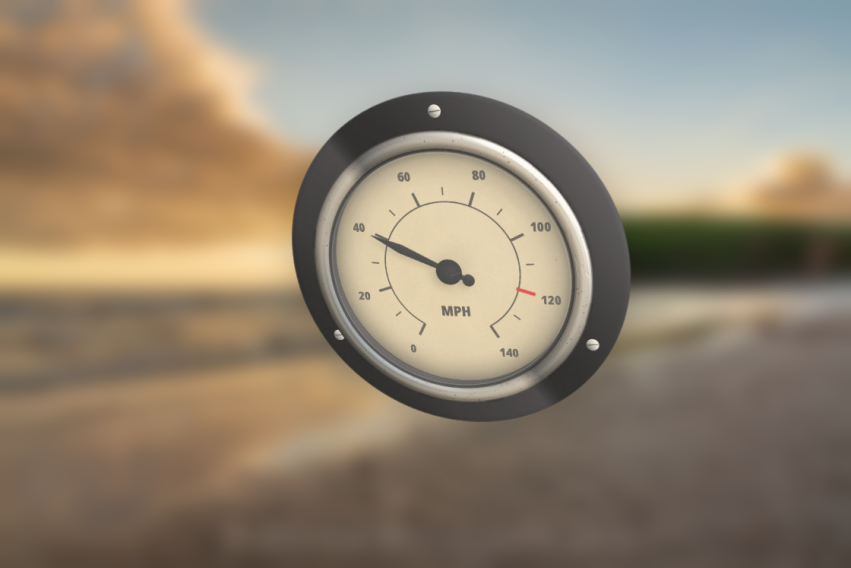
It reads 40 mph
